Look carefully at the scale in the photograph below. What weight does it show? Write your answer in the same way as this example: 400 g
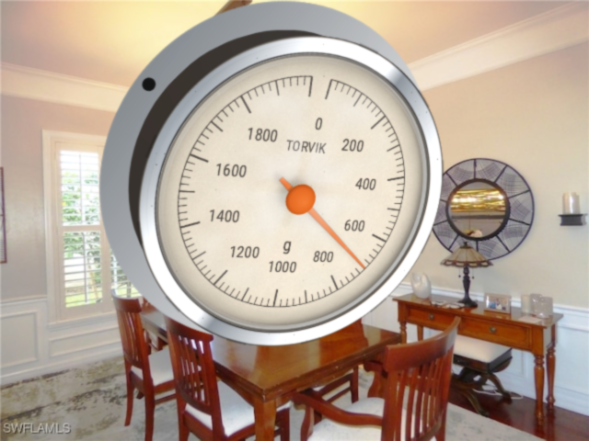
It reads 700 g
